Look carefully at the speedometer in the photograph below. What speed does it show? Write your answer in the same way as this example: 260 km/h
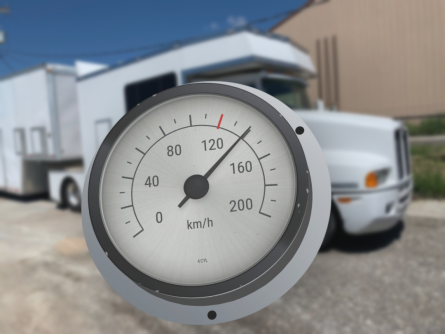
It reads 140 km/h
